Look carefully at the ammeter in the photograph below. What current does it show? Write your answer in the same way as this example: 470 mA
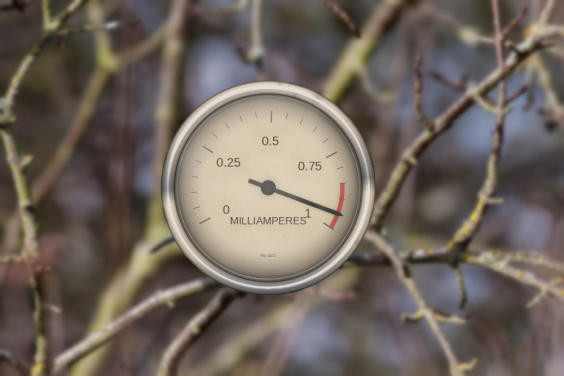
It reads 0.95 mA
